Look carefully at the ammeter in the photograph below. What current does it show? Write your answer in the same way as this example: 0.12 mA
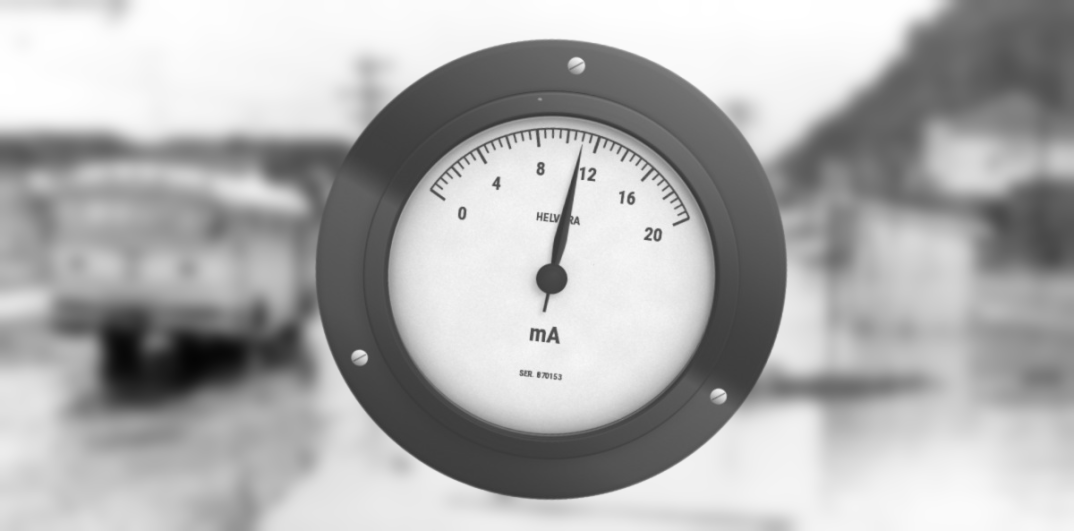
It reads 11 mA
